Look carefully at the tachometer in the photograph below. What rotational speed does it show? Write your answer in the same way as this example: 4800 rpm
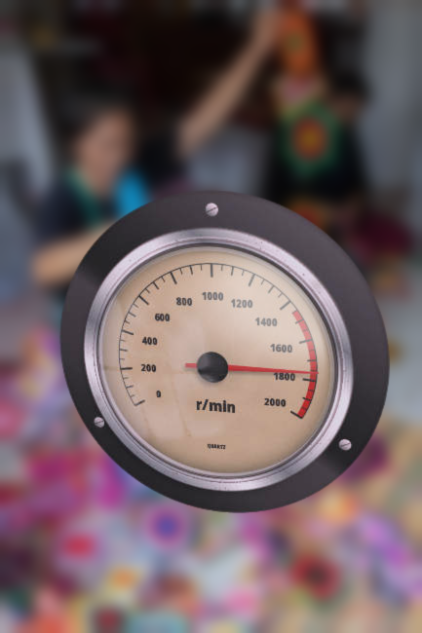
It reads 1750 rpm
